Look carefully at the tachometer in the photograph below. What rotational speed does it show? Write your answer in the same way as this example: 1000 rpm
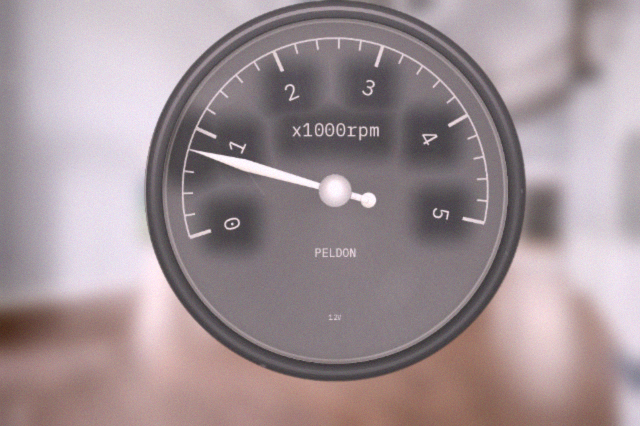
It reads 800 rpm
